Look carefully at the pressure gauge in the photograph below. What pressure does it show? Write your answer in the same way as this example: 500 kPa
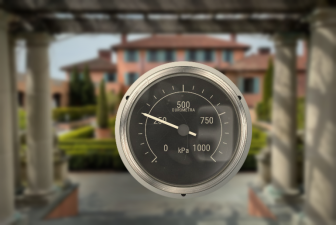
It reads 250 kPa
